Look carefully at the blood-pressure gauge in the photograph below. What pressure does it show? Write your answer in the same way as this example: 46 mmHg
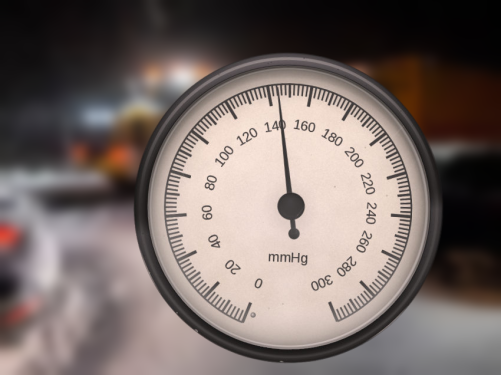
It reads 144 mmHg
